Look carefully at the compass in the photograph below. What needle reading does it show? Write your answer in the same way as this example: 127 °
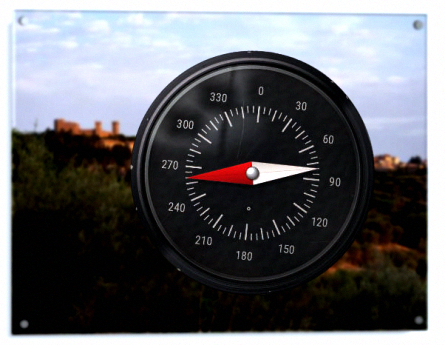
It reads 260 °
